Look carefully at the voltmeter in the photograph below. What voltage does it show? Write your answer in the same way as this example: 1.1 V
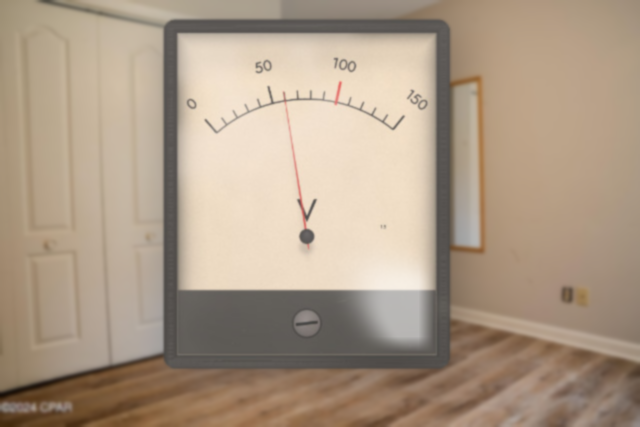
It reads 60 V
